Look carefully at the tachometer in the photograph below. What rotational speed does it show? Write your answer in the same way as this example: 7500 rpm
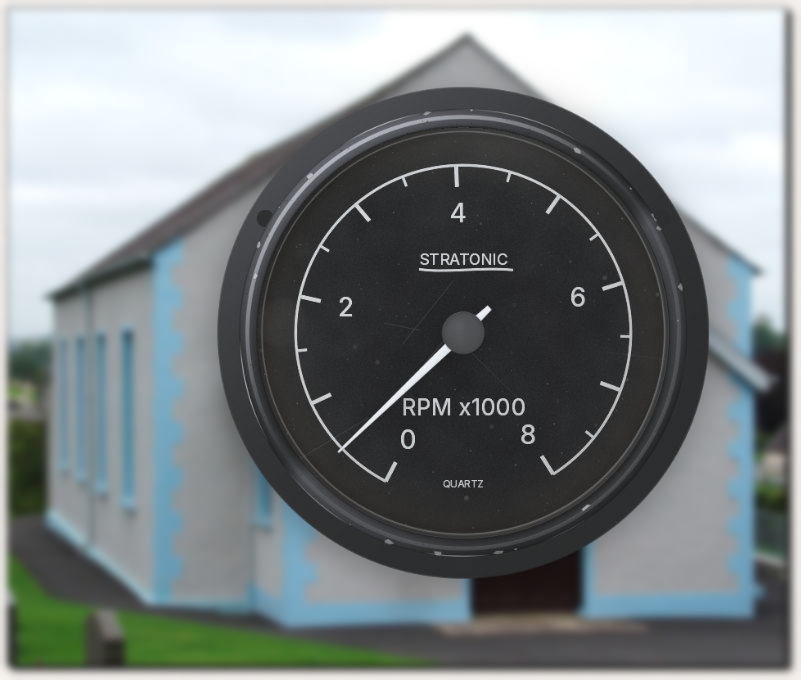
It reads 500 rpm
